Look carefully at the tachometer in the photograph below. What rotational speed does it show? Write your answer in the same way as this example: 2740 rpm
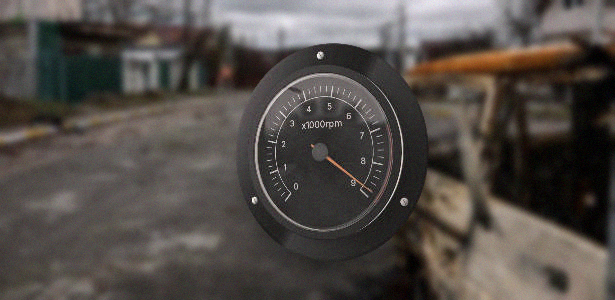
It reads 8800 rpm
